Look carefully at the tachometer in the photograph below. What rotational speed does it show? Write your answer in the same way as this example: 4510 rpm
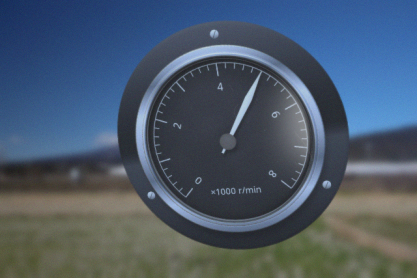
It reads 5000 rpm
